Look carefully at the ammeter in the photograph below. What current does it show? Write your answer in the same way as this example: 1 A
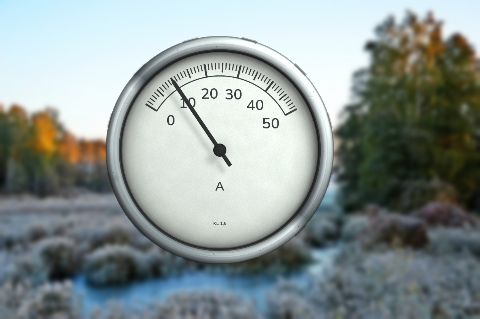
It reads 10 A
